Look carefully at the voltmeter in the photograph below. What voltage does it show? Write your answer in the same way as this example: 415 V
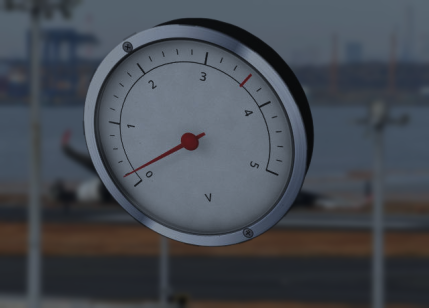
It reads 0.2 V
